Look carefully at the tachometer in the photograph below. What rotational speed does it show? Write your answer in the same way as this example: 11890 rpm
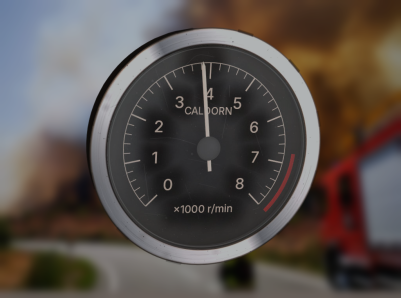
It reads 3800 rpm
